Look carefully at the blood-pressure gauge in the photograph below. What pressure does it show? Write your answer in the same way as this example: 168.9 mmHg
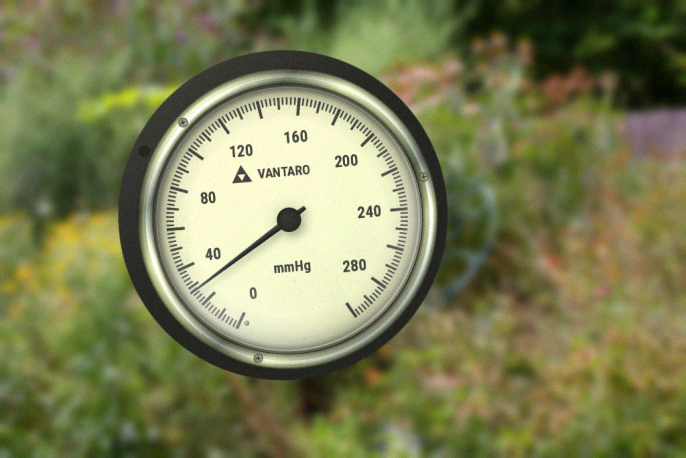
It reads 28 mmHg
